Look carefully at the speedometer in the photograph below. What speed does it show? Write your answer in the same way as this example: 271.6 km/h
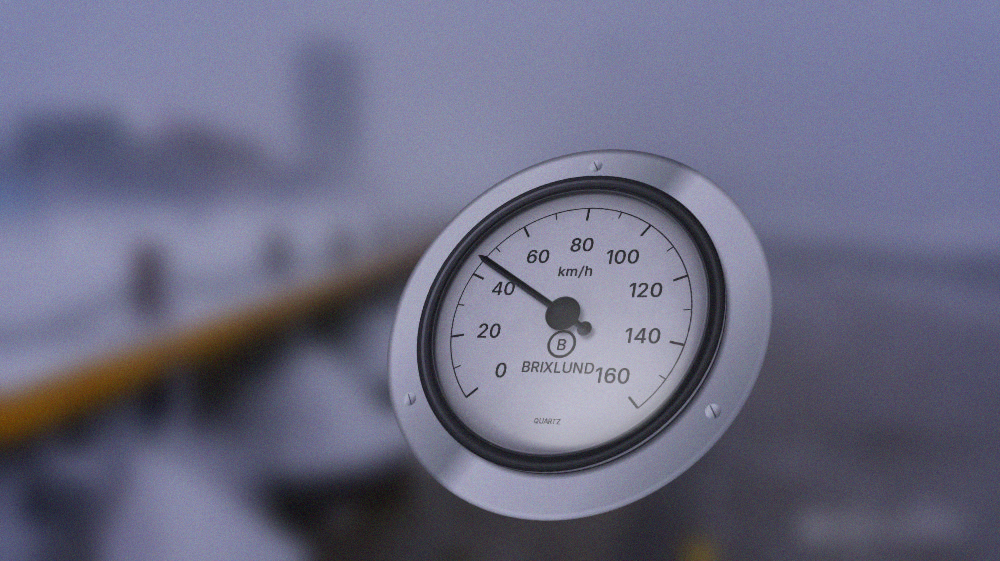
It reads 45 km/h
